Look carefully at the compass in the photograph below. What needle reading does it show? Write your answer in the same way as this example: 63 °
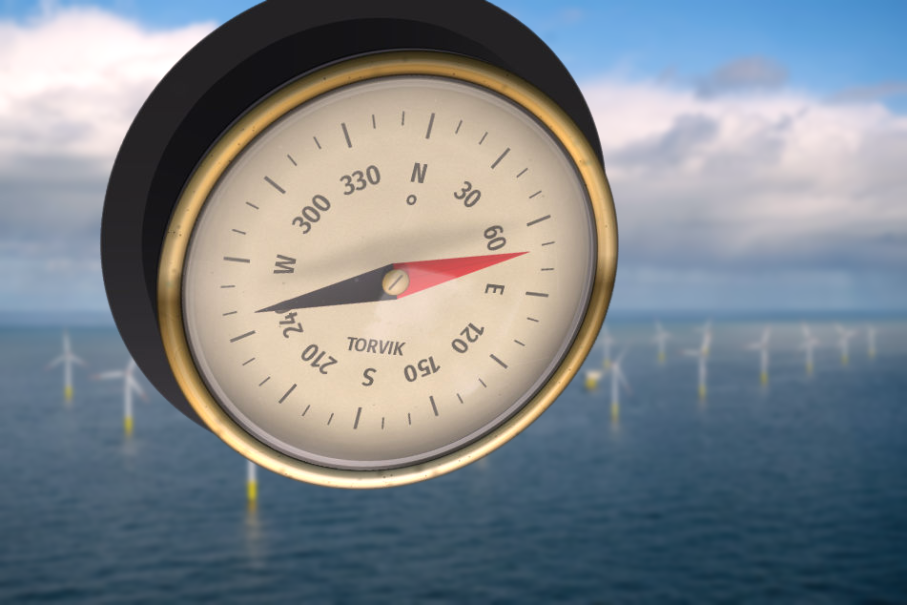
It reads 70 °
